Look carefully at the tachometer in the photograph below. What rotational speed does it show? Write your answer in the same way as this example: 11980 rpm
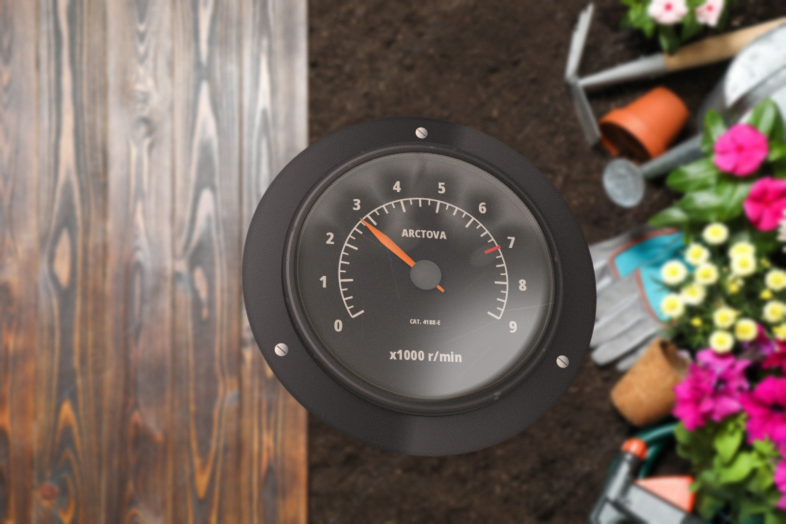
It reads 2750 rpm
